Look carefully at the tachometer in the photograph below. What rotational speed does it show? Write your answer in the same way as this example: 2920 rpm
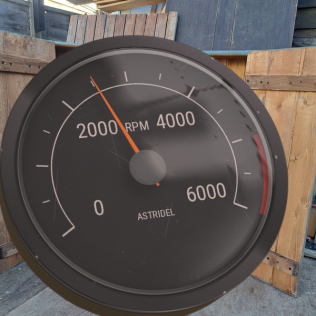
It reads 2500 rpm
